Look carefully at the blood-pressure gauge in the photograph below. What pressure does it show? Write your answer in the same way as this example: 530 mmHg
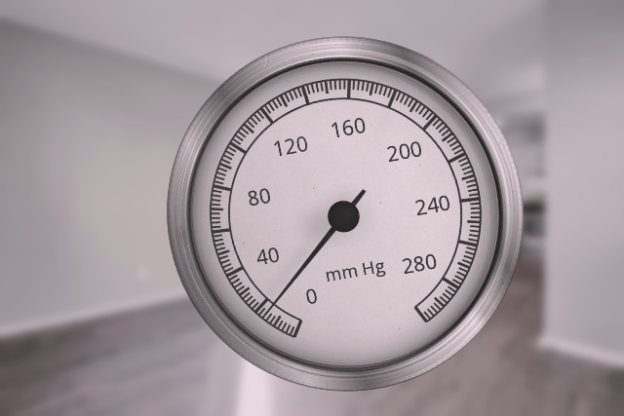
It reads 16 mmHg
